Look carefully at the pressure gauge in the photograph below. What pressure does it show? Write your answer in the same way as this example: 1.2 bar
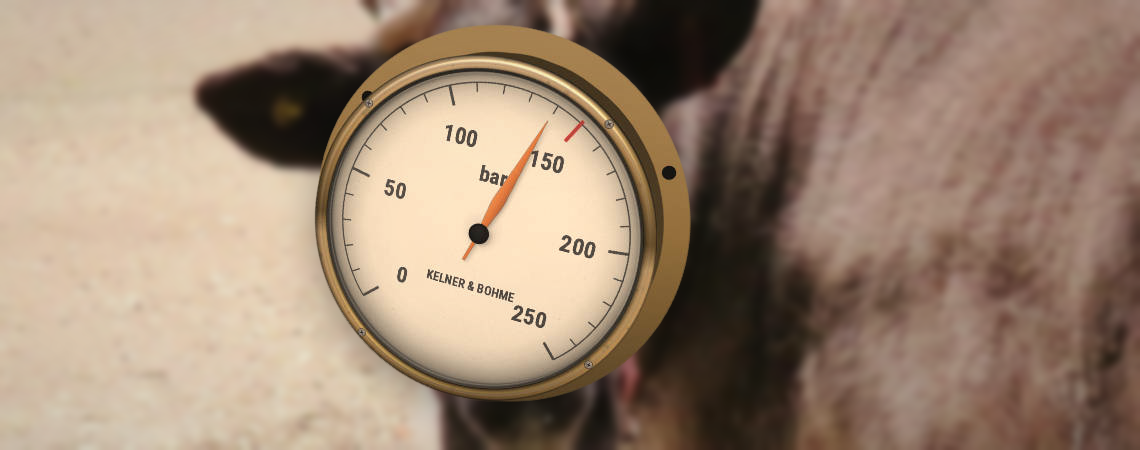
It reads 140 bar
